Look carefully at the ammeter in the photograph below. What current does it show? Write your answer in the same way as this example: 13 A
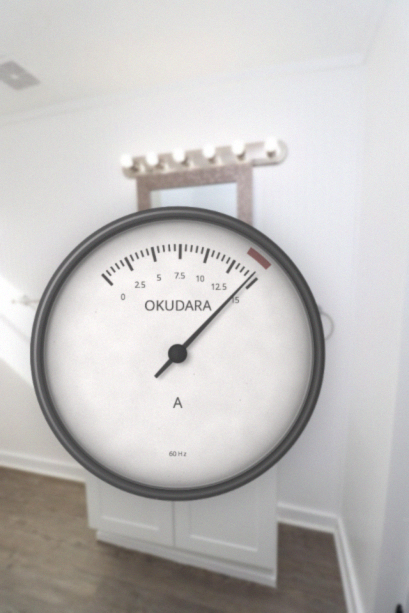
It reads 14.5 A
